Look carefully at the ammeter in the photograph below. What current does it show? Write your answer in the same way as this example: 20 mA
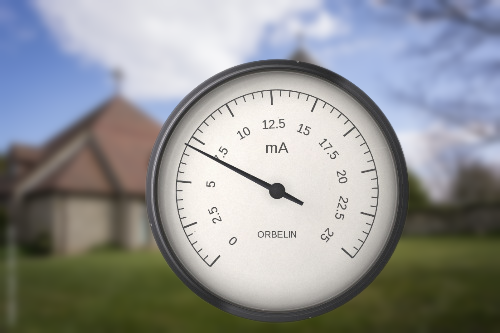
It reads 7 mA
